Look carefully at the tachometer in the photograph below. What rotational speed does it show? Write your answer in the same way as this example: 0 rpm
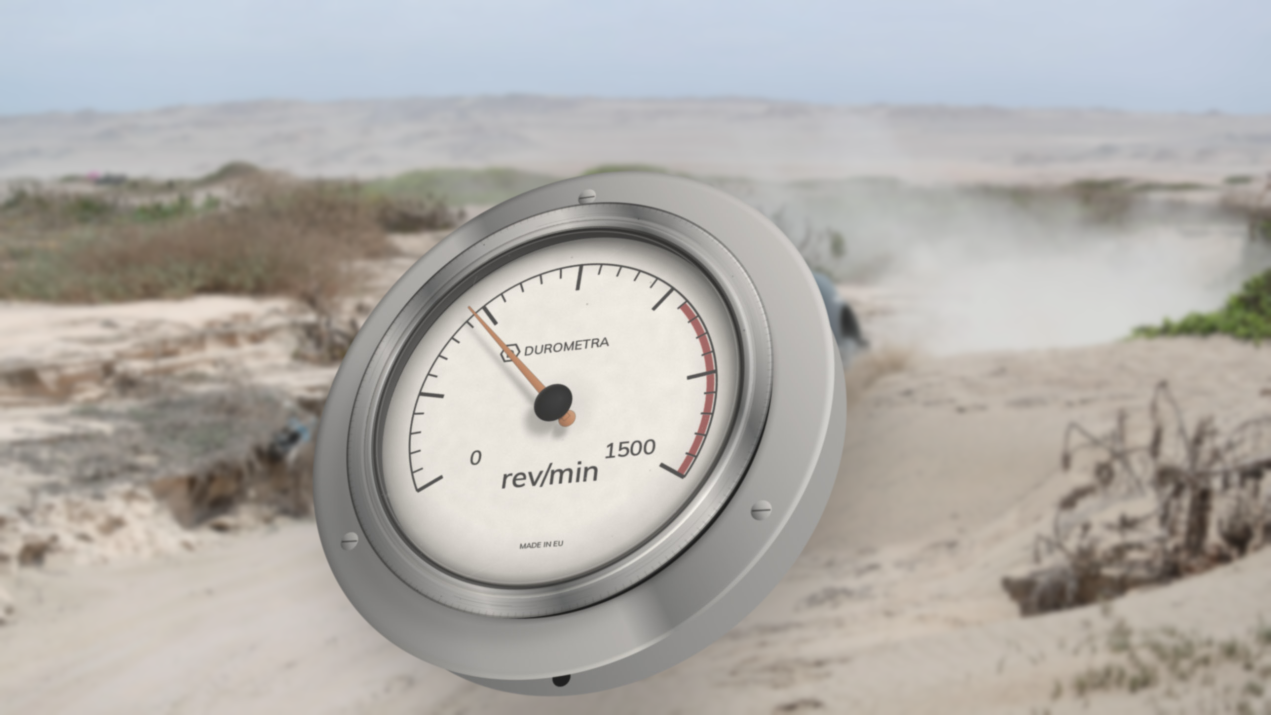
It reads 475 rpm
